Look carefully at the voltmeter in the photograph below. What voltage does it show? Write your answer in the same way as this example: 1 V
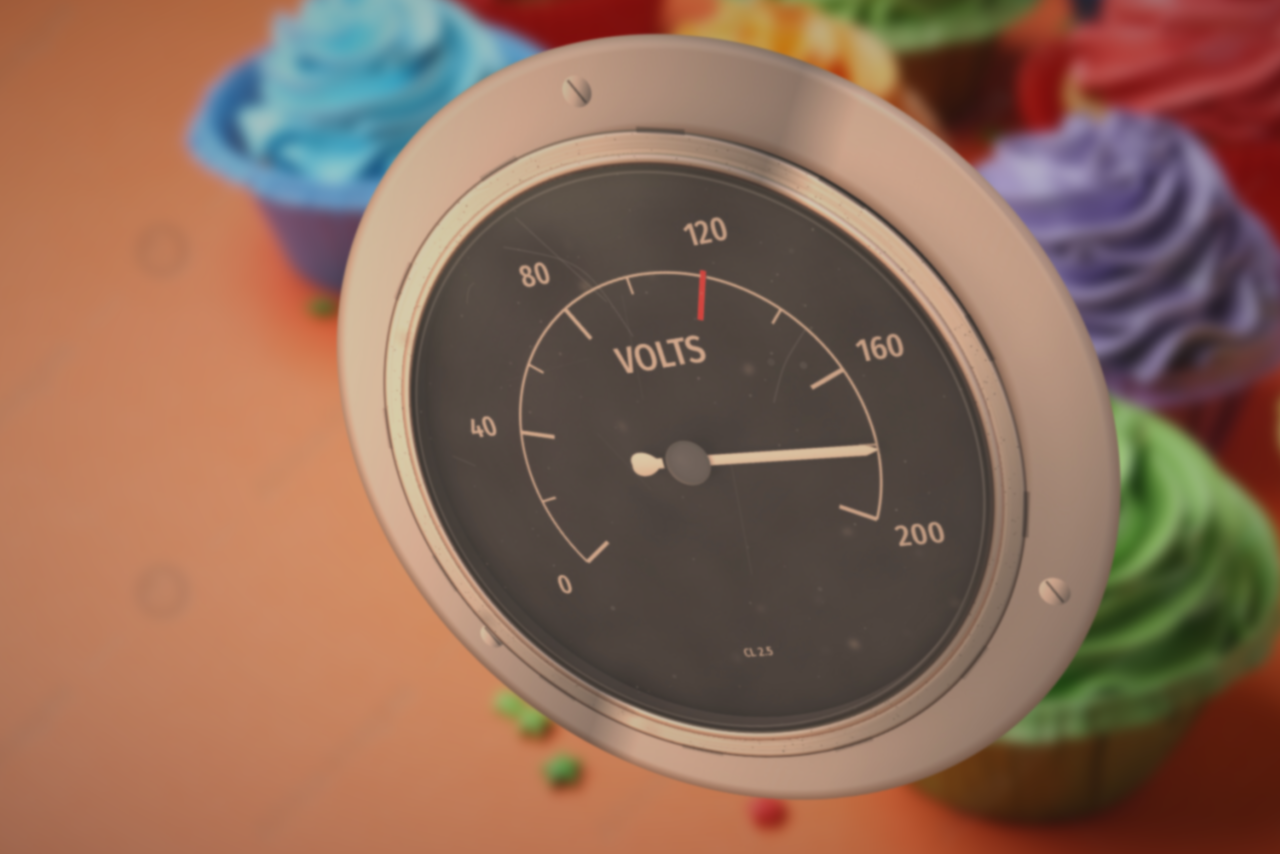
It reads 180 V
